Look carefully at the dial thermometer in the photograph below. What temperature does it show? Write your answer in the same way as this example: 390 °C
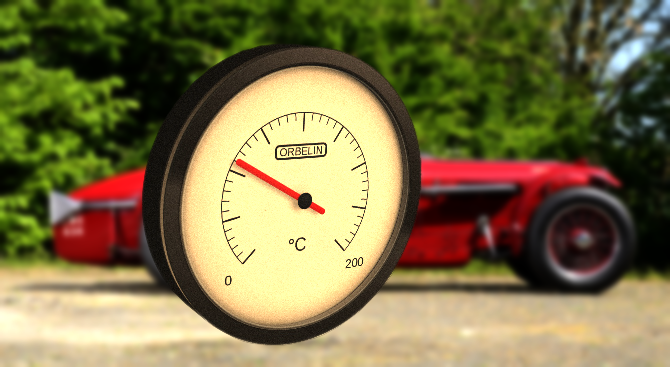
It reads 55 °C
